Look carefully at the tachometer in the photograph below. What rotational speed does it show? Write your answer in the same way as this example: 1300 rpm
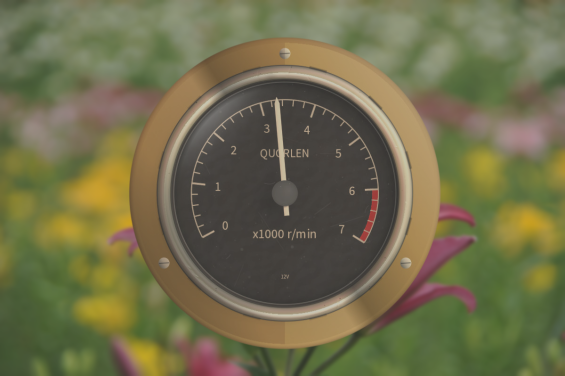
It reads 3300 rpm
